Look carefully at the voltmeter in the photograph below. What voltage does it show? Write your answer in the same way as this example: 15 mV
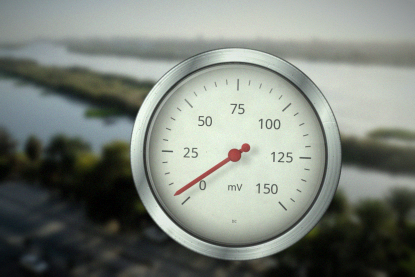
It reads 5 mV
